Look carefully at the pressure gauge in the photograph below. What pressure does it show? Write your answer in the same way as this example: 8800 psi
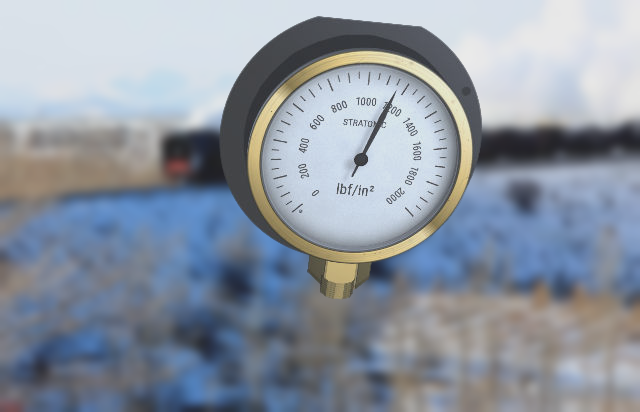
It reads 1150 psi
